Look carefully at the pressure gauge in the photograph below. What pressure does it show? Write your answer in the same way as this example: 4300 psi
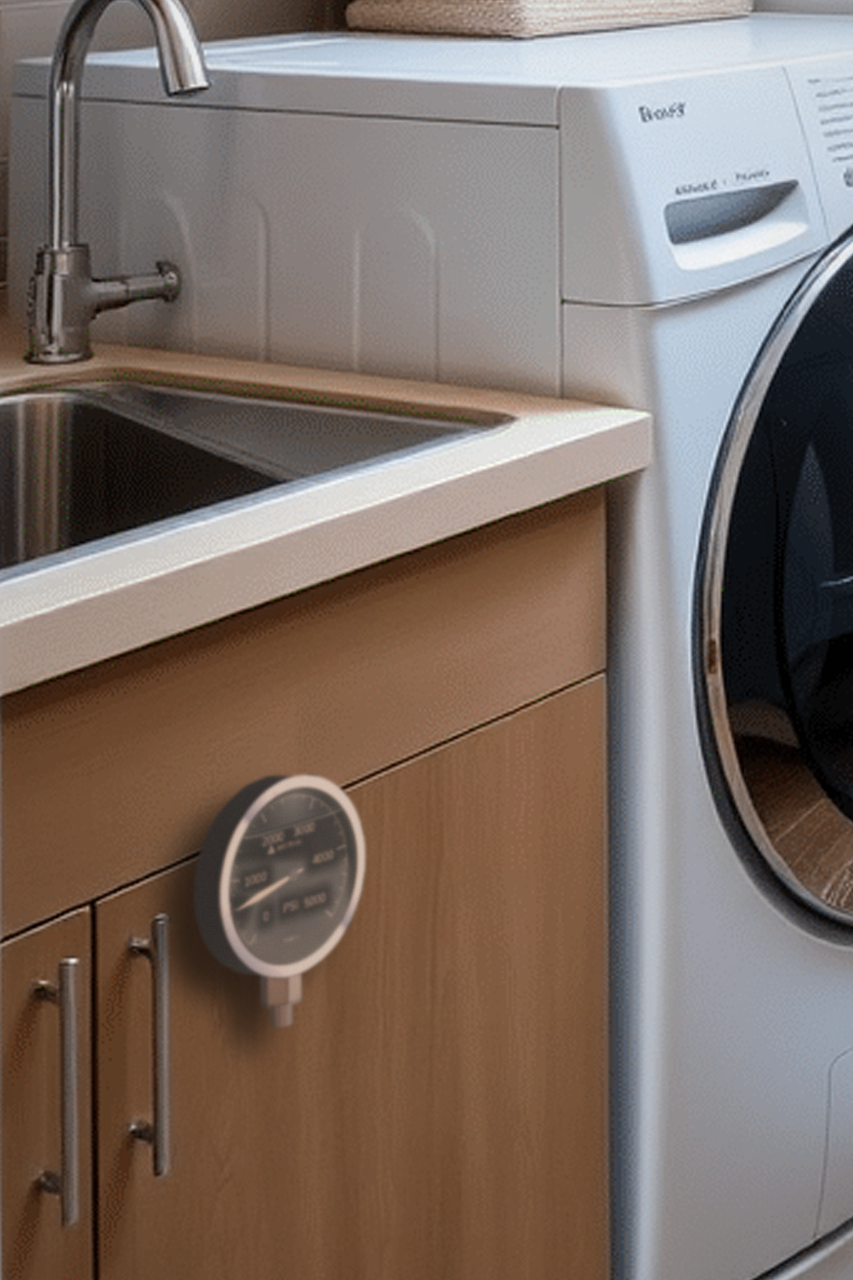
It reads 600 psi
